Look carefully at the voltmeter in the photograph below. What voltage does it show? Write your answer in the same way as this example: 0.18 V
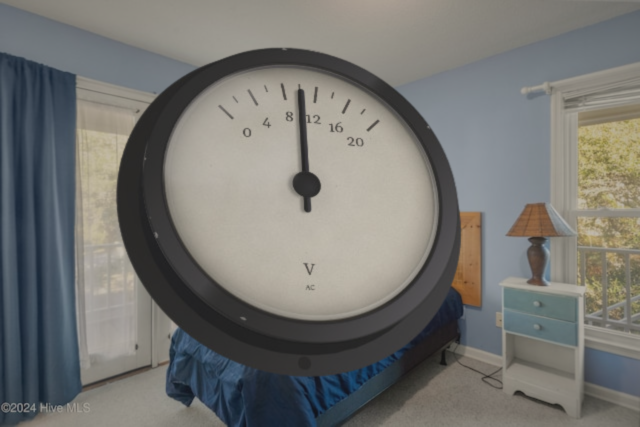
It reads 10 V
